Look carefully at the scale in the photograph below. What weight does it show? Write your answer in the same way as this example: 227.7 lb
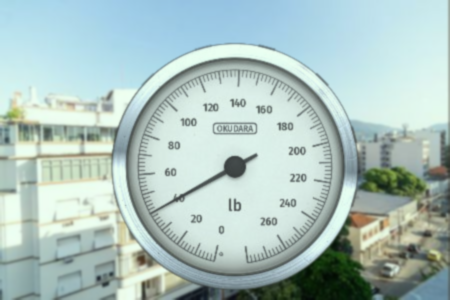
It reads 40 lb
